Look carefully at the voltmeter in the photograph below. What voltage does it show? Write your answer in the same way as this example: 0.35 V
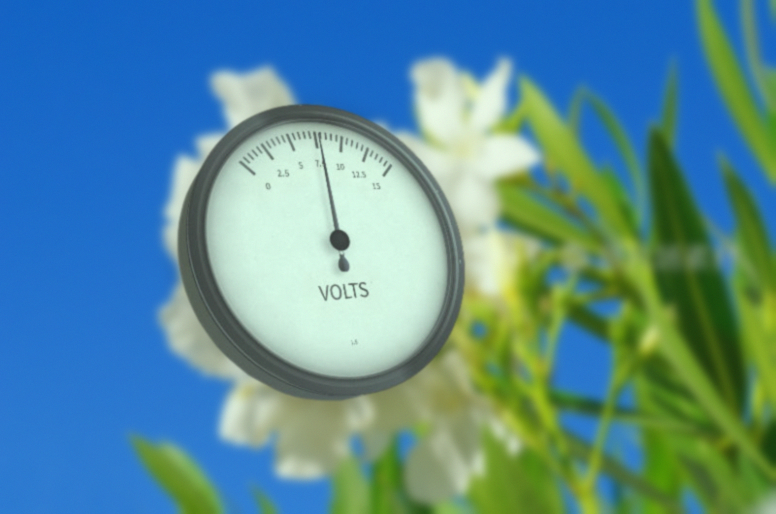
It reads 7.5 V
